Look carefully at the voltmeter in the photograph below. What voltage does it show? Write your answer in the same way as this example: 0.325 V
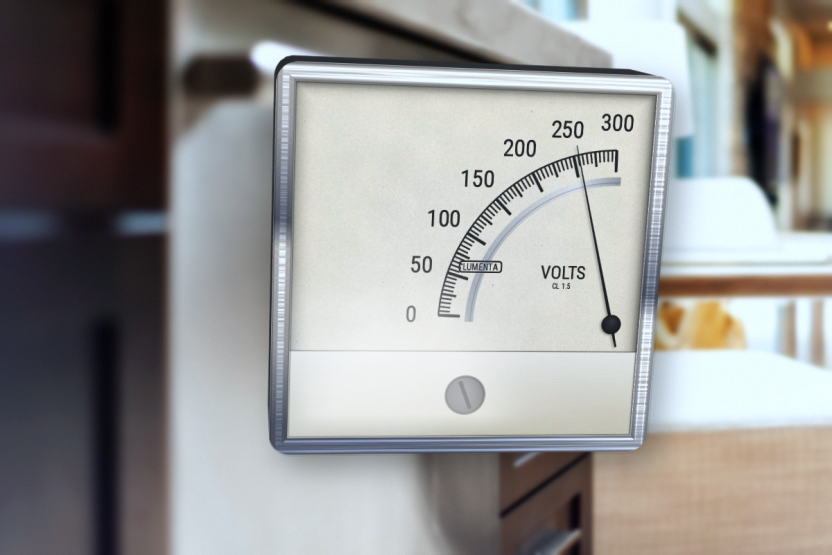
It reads 255 V
